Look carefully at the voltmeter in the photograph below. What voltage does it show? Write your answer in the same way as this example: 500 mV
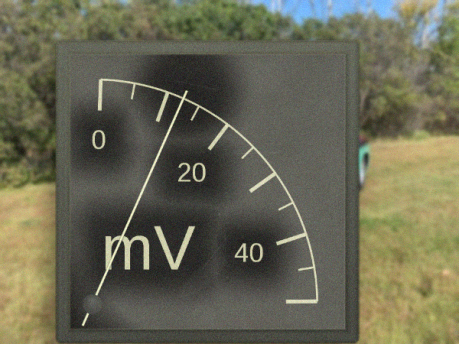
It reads 12.5 mV
